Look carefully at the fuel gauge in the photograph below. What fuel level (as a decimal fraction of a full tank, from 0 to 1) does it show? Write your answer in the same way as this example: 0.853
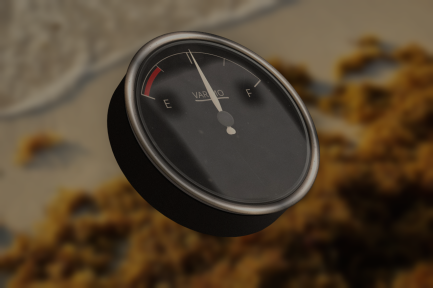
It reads 0.5
